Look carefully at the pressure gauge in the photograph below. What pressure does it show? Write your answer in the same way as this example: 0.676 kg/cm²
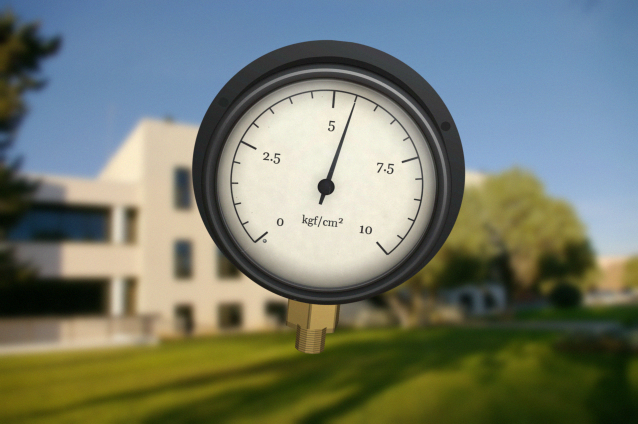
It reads 5.5 kg/cm²
